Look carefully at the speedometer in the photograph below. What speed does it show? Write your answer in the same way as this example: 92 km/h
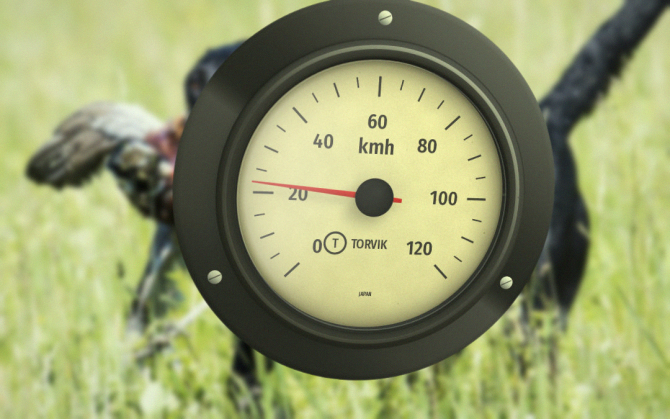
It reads 22.5 km/h
